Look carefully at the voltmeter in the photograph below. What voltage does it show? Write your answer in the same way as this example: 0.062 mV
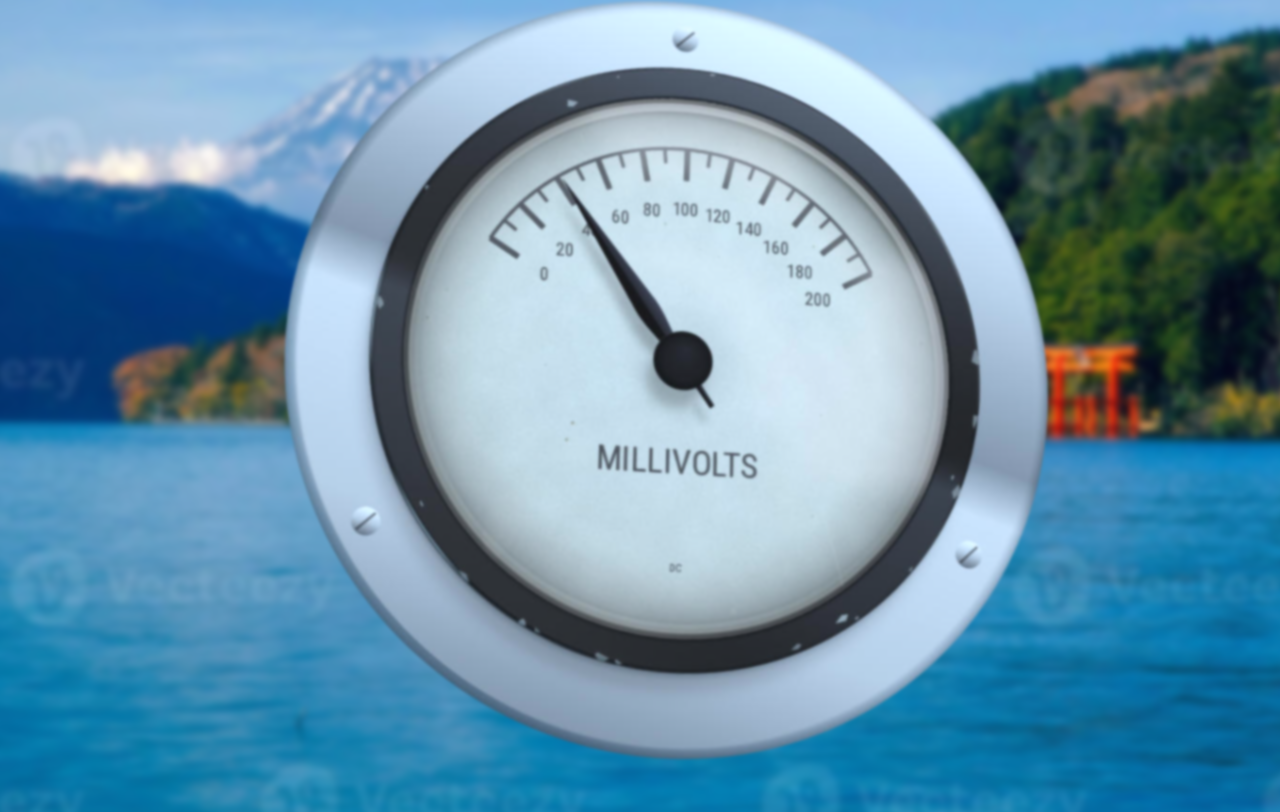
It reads 40 mV
